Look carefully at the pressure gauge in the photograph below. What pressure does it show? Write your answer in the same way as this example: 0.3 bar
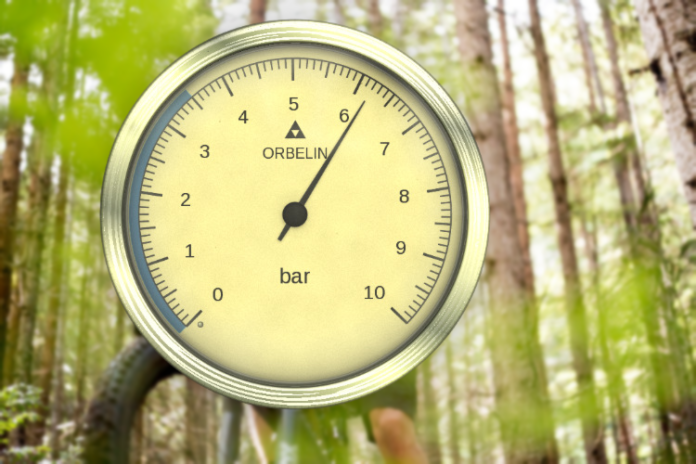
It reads 6.2 bar
